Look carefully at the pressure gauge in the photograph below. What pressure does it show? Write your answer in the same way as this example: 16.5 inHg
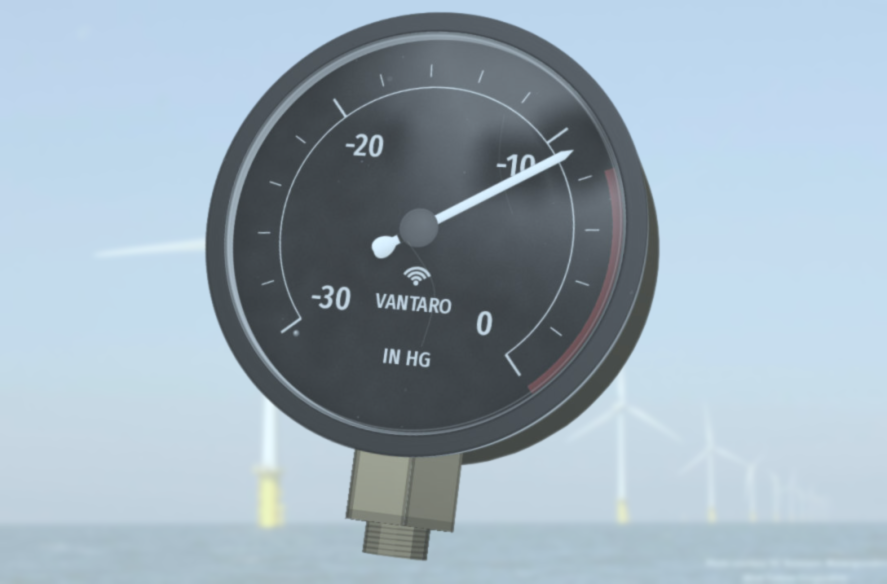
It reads -9 inHg
